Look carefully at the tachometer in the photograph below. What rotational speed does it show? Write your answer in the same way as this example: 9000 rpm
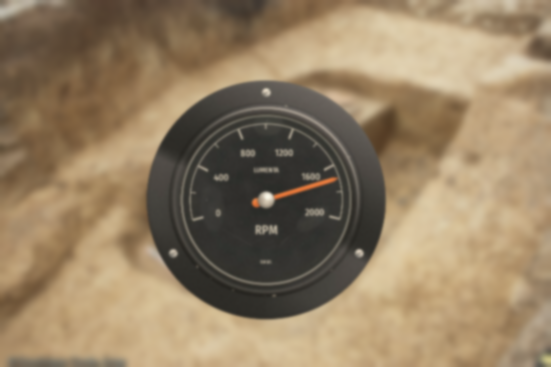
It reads 1700 rpm
